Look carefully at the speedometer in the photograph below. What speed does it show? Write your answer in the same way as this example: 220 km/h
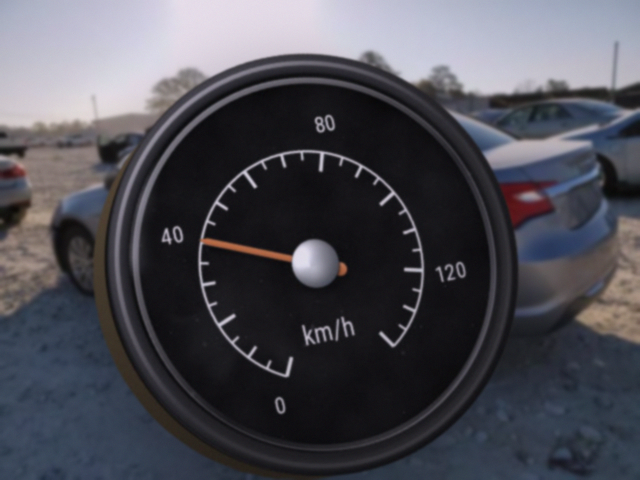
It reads 40 km/h
